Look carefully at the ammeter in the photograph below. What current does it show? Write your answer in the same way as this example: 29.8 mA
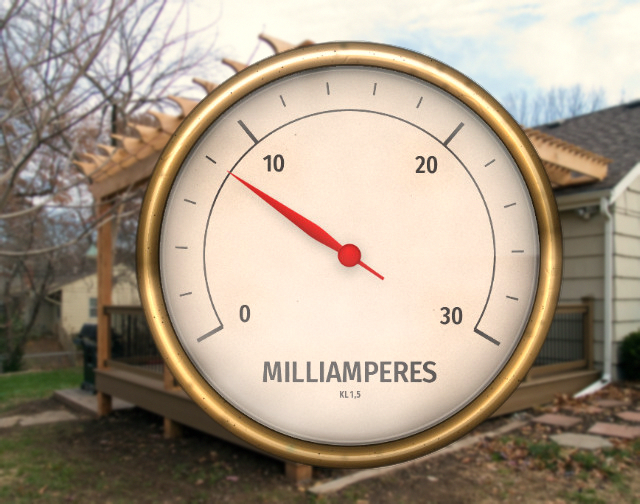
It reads 8 mA
